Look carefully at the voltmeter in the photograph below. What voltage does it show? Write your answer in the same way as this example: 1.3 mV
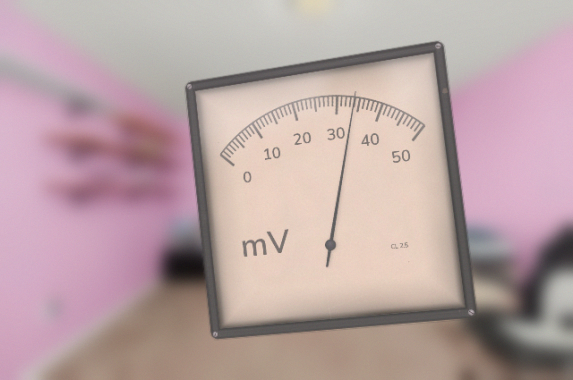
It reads 34 mV
